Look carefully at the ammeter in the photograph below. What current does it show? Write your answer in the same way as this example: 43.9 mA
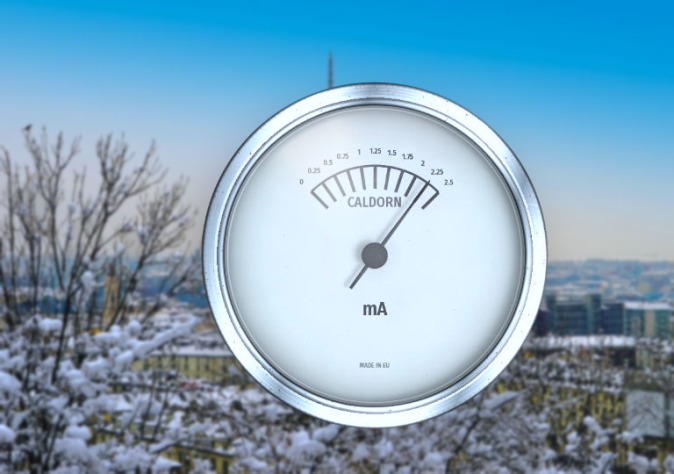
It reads 2.25 mA
